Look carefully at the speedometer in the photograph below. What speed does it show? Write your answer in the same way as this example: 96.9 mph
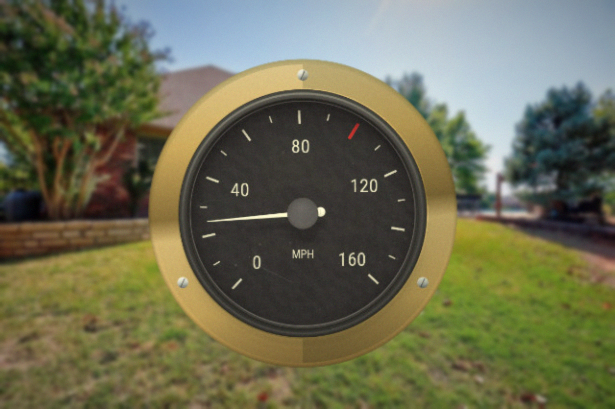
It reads 25 mph
